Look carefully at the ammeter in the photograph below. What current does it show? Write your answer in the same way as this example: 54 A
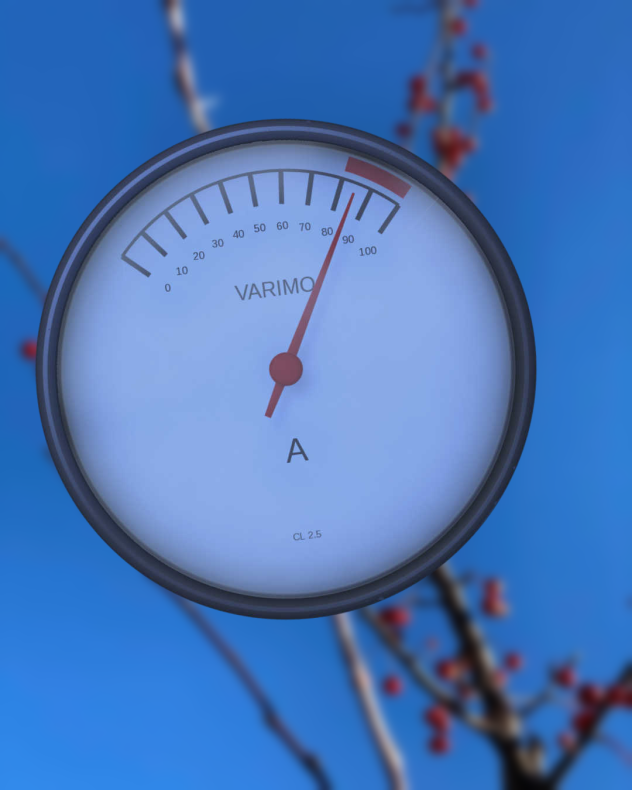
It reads 85 A
